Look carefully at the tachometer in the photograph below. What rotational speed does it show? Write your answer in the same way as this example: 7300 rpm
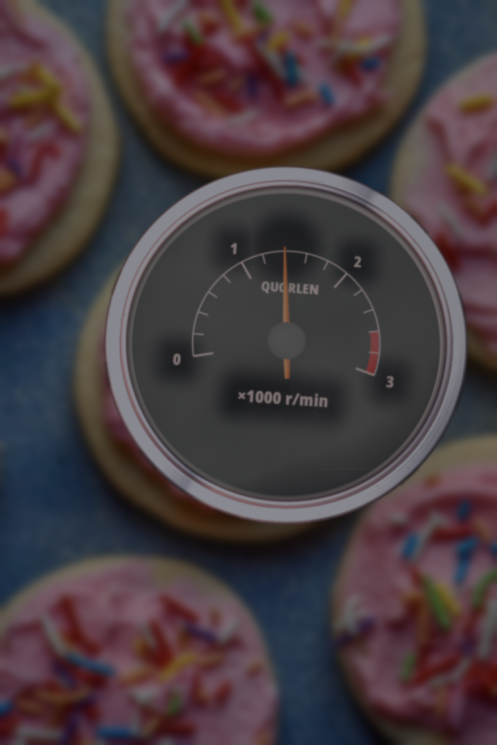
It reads 1400 rpm
